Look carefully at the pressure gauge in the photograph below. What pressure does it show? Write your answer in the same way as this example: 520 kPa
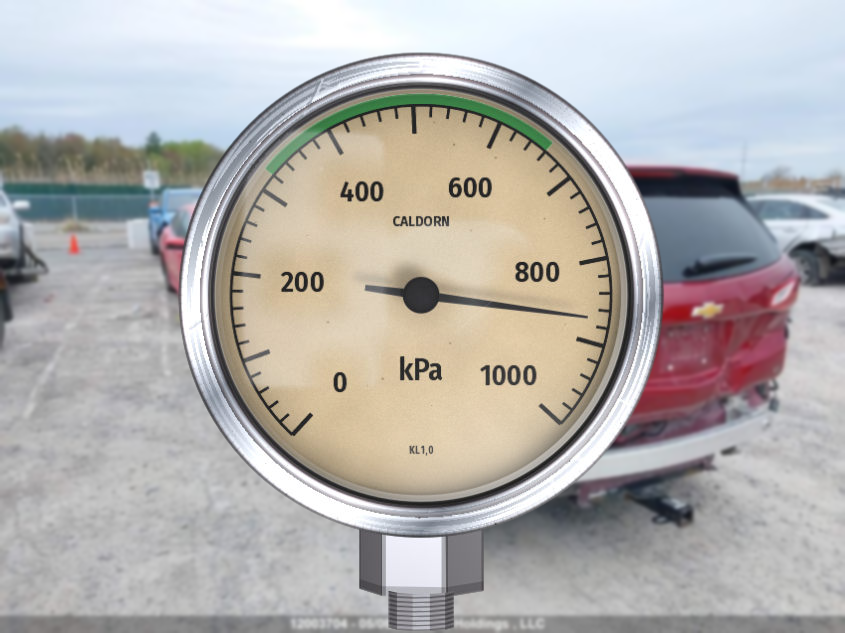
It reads 870 kPa
